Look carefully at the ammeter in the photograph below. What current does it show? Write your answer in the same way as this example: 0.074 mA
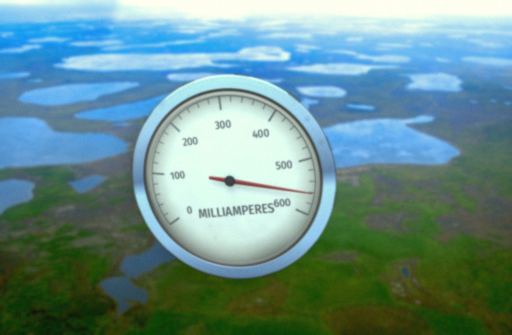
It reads 560 mA
